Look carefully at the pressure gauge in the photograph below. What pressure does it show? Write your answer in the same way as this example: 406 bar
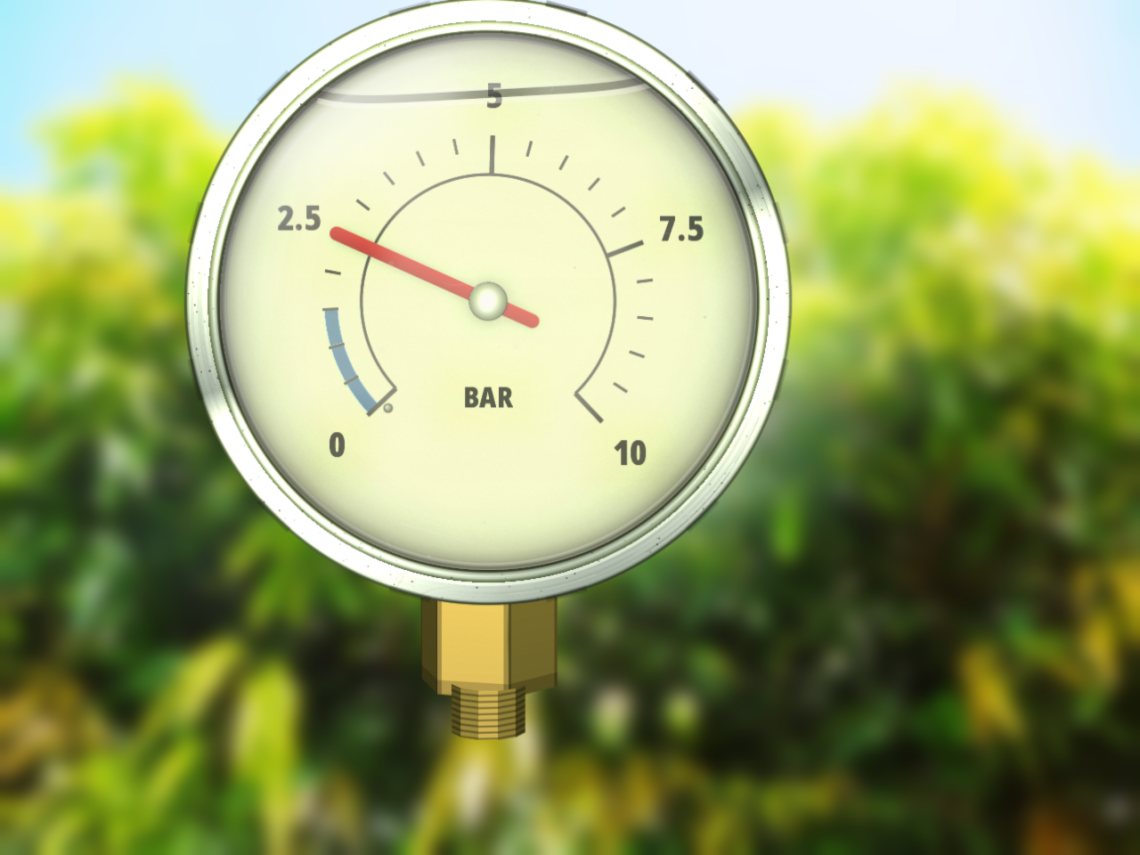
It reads 2.5 bar
